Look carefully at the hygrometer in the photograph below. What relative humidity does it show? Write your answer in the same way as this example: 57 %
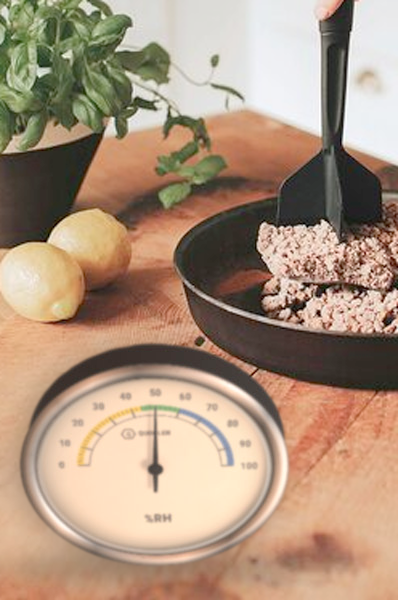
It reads 50 %
